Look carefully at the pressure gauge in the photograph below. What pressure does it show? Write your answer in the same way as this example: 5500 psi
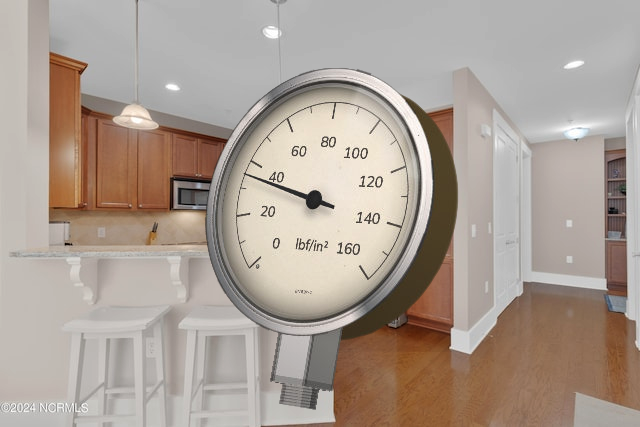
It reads 35 psi
